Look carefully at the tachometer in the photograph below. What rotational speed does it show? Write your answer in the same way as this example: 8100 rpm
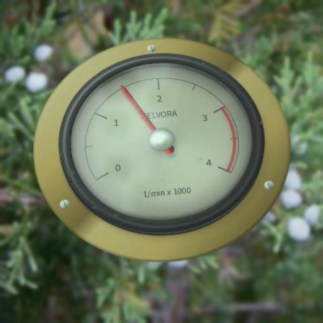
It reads 1500 rpm
